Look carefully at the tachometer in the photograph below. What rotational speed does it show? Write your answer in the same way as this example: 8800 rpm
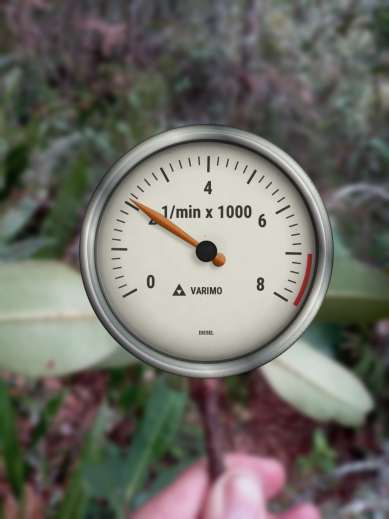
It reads 2100 rpm
